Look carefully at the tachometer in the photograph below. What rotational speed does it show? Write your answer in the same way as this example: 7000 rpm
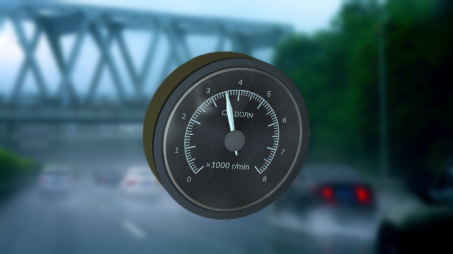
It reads 3500 rpm
